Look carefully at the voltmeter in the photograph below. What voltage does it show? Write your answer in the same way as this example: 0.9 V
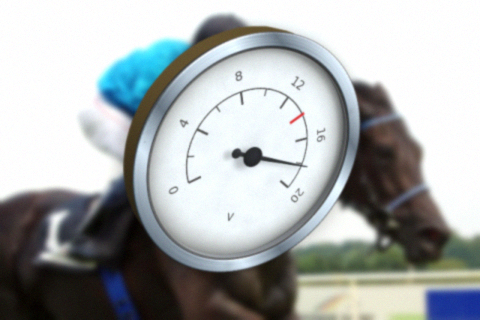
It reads 18 V
